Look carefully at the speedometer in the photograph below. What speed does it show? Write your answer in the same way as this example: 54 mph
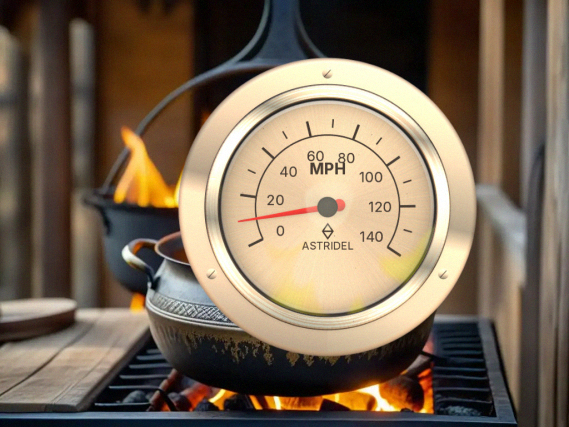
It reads 10 mph
